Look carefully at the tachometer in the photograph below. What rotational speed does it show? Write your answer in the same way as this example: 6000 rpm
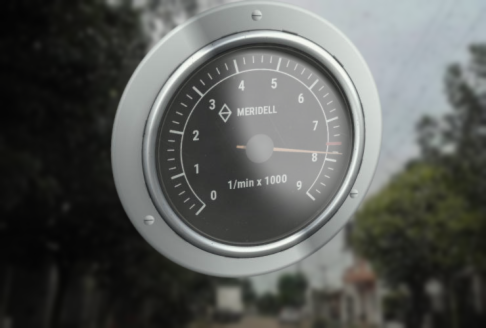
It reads 7800 rpm
